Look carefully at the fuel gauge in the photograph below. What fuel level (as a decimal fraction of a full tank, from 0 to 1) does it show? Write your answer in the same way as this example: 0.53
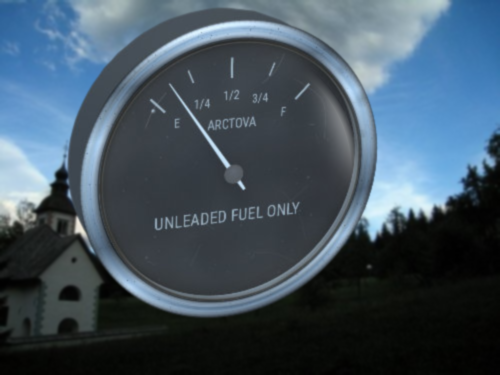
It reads 0.125
